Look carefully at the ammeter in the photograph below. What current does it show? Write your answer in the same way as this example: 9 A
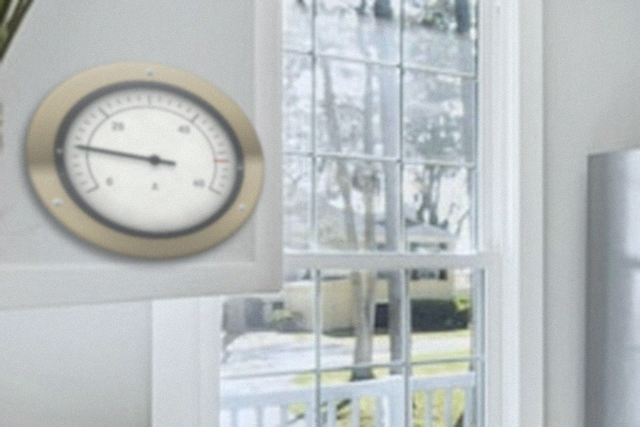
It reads 10 A
